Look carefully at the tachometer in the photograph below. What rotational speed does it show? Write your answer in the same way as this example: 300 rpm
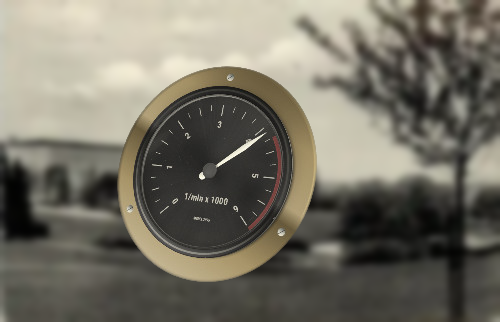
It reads 4125 rpm
